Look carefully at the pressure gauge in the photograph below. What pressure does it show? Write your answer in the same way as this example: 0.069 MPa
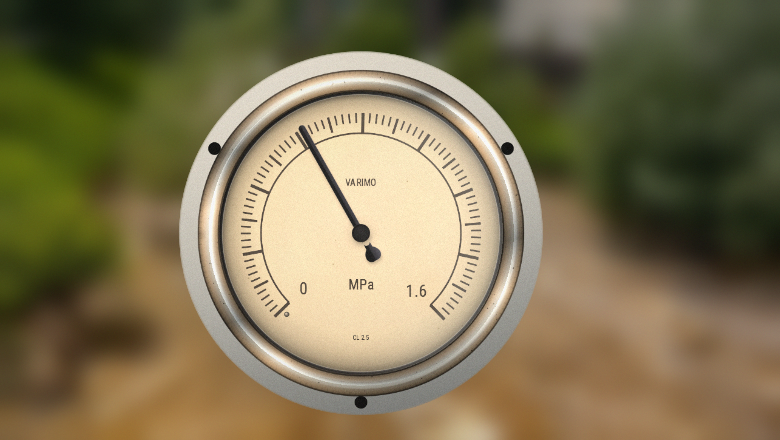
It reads 0.62 MPa
